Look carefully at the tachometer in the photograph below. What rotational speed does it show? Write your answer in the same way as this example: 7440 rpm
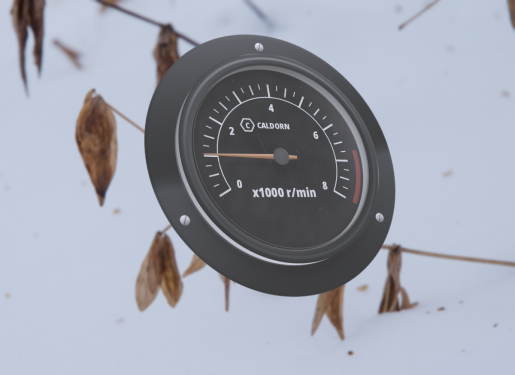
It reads 1000 rpm
